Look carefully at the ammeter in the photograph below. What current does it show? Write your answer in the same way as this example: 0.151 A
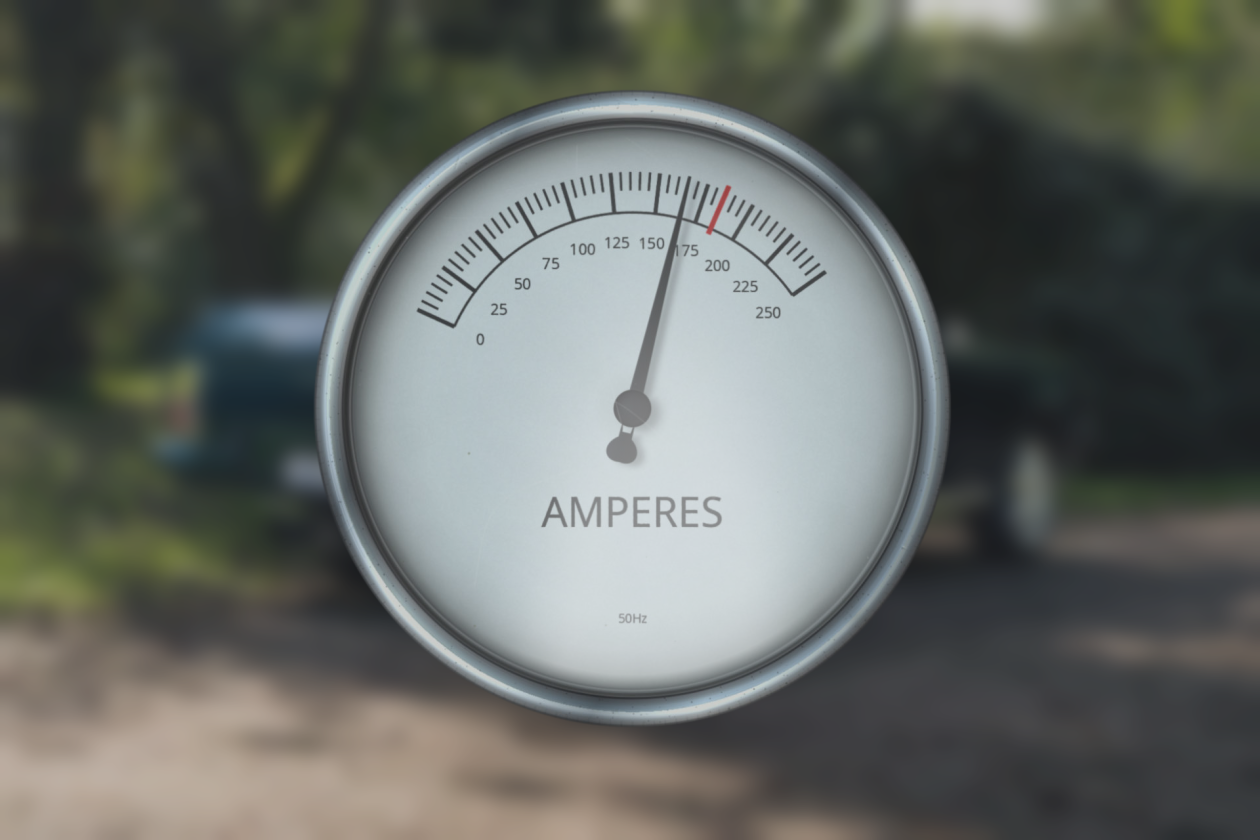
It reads 165 A
